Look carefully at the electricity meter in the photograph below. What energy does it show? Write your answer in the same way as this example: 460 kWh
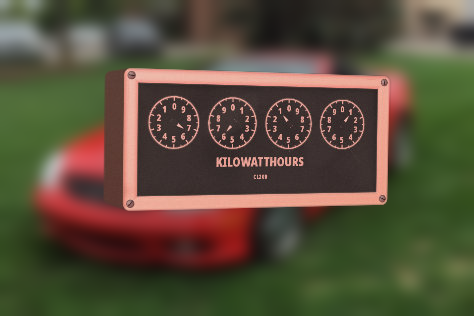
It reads 6611 kWh
